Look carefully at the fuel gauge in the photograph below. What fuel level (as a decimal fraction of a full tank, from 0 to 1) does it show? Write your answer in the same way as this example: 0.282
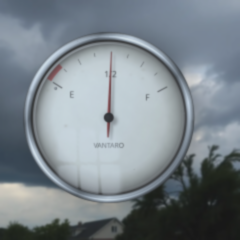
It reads 0.5
